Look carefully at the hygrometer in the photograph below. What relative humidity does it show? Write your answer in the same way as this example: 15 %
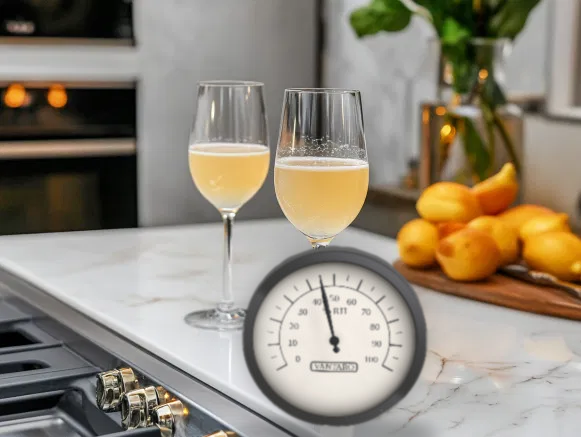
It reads 45 %
